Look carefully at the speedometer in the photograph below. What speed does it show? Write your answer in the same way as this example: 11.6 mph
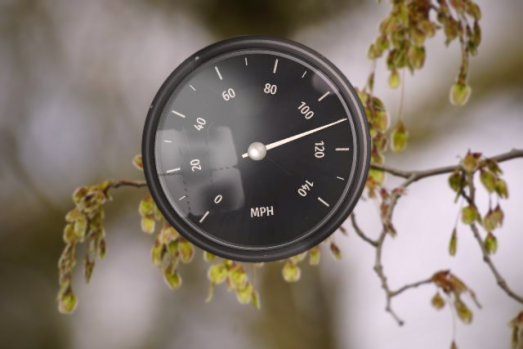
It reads 110 mph
